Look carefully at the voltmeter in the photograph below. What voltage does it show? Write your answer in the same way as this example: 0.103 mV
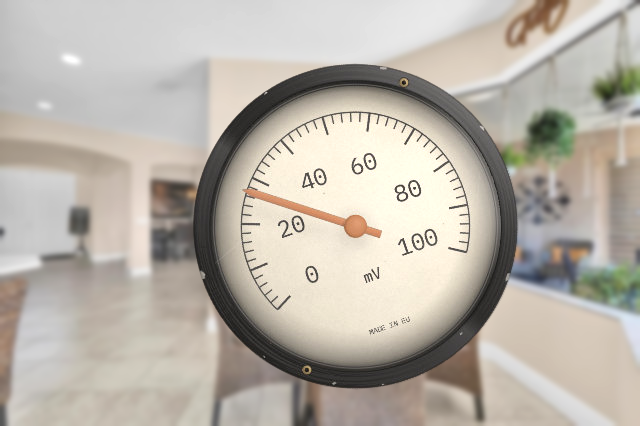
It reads 27 mV
